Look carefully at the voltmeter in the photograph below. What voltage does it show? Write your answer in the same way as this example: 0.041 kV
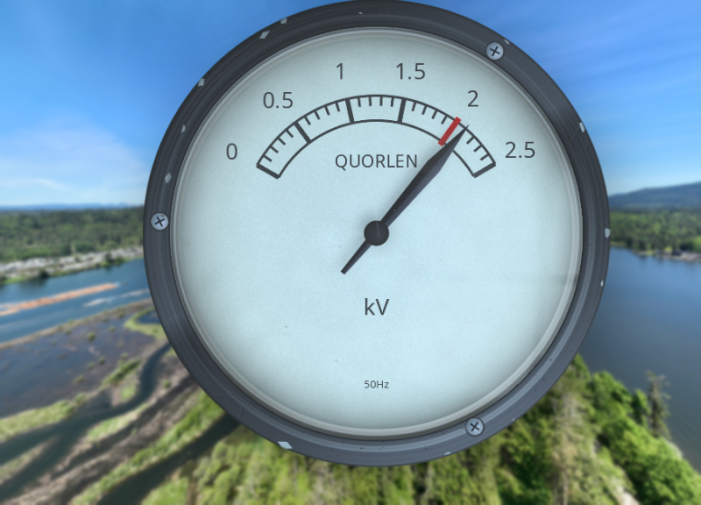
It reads 2.1 kV
